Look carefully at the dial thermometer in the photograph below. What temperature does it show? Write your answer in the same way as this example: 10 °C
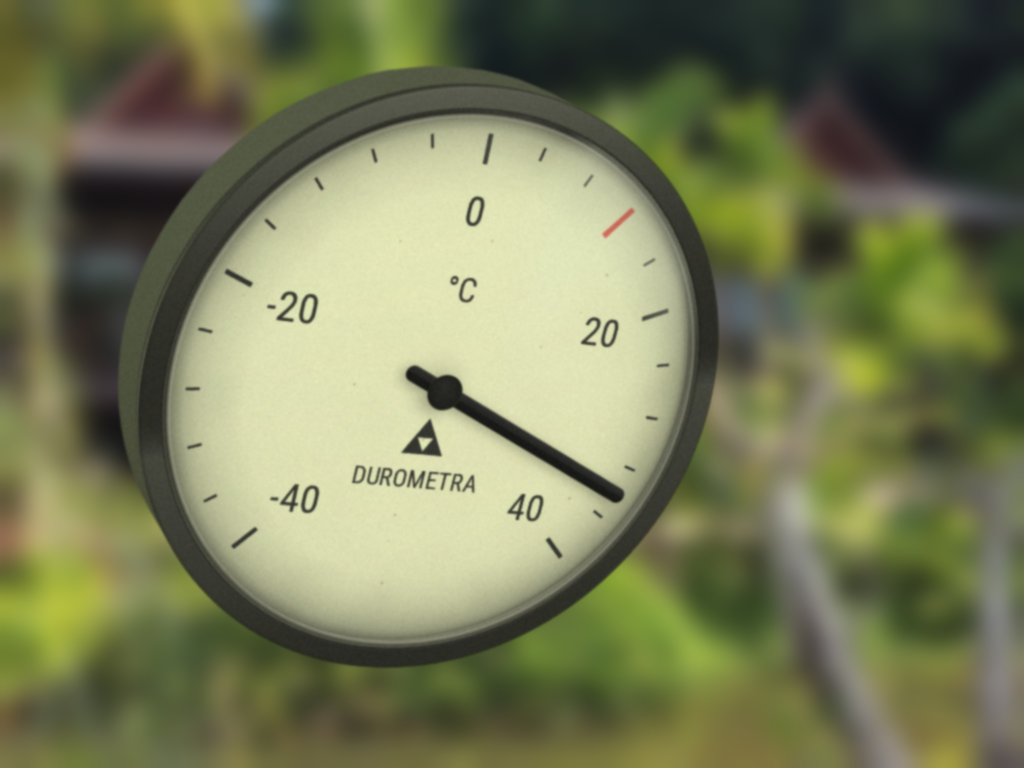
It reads 34 °C
